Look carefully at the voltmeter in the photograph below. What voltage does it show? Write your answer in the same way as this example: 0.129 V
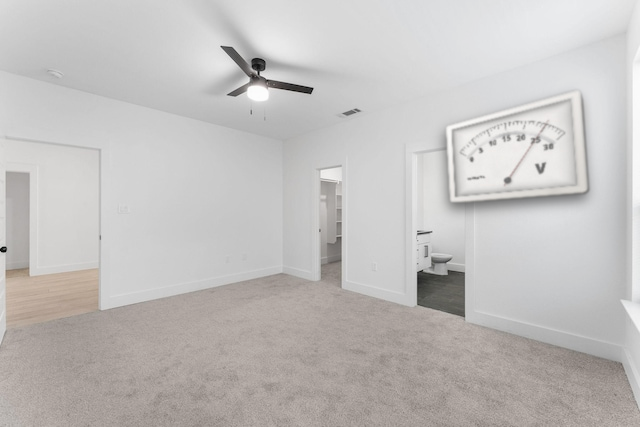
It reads 25 V
